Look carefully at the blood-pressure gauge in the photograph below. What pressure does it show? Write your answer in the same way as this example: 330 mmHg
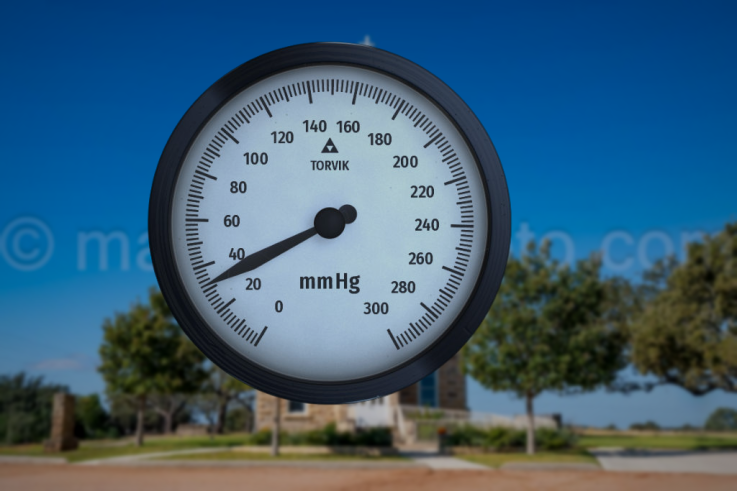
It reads 32 mmHg
